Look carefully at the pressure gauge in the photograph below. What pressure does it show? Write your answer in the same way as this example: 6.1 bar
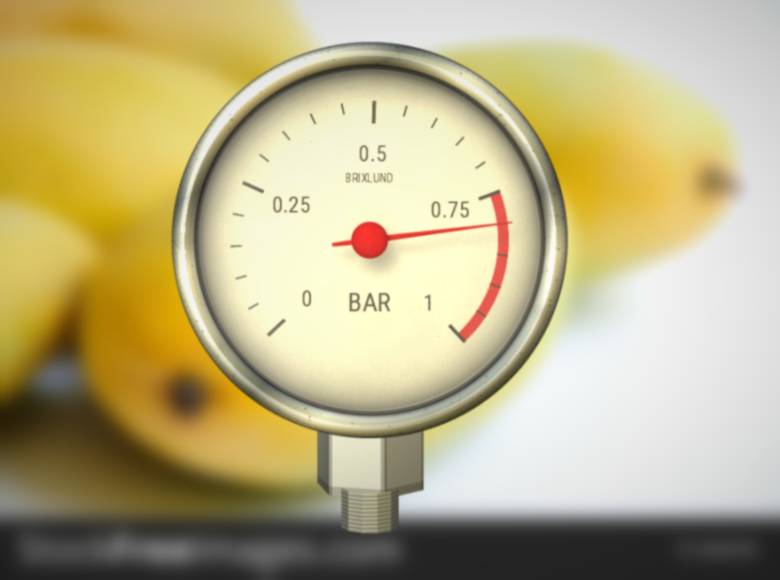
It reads 0.8 bar
